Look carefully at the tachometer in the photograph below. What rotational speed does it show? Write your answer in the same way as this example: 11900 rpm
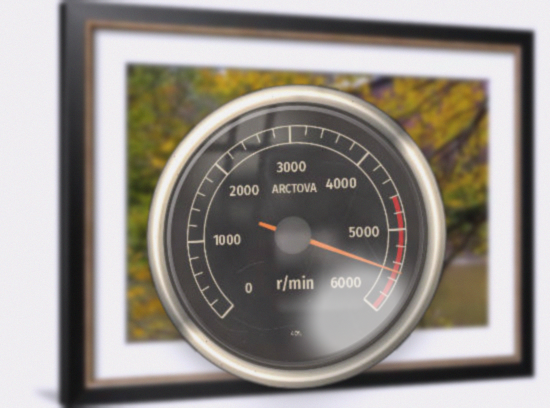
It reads 5500 rpm
